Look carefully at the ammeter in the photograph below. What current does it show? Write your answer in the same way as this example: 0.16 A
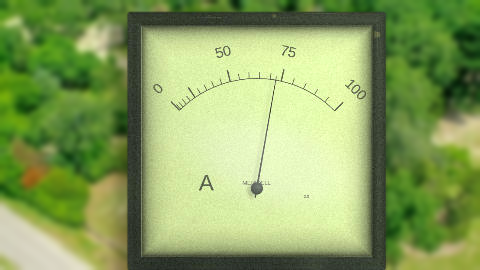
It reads 72.5 A
